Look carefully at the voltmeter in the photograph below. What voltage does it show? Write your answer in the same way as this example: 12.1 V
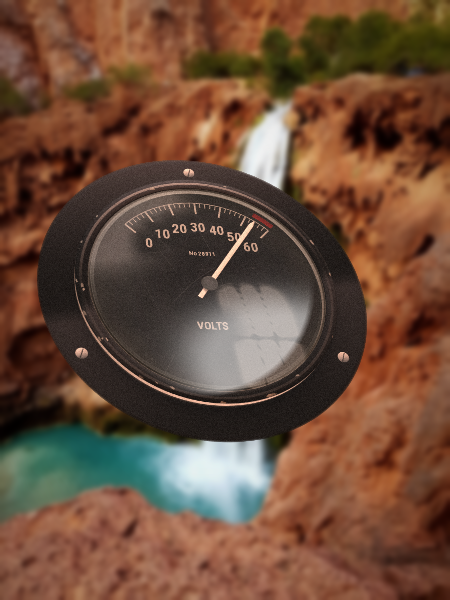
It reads 54 V
